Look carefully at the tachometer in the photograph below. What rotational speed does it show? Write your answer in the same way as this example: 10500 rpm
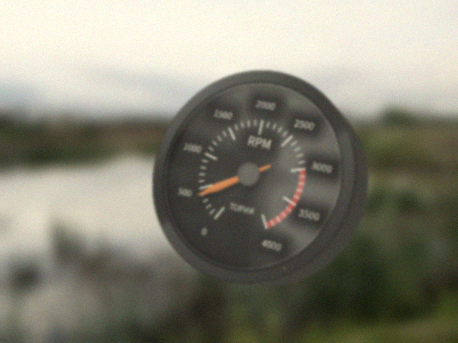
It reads 400 rpm
